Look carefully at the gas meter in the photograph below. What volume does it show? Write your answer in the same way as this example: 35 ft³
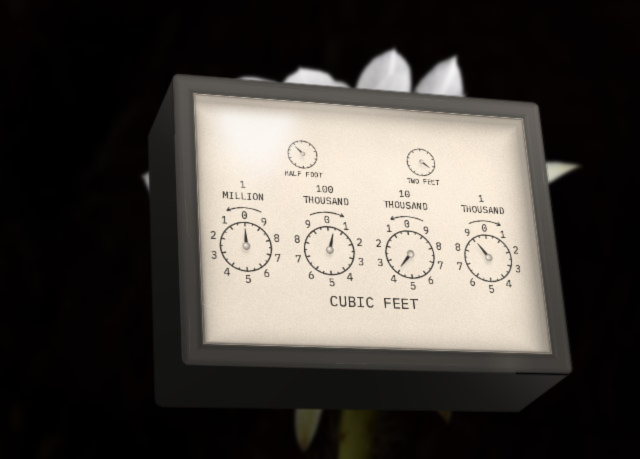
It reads 3900 ft³
